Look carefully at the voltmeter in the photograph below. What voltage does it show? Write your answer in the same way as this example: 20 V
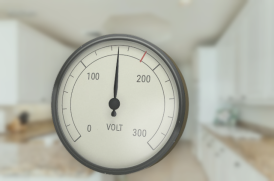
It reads 150 V
